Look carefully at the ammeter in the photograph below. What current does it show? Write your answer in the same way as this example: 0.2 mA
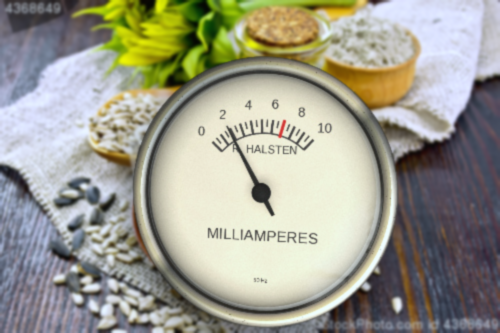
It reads 2 mA
